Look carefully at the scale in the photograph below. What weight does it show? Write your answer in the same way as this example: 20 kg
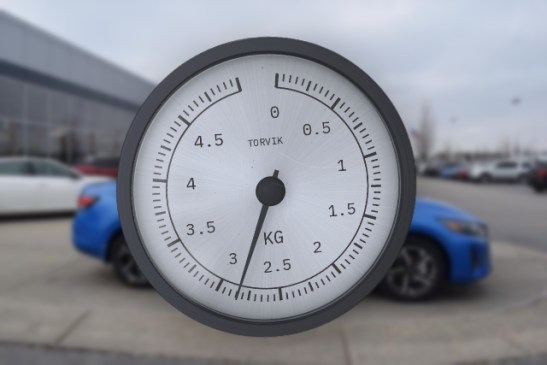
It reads 2.85 kg
